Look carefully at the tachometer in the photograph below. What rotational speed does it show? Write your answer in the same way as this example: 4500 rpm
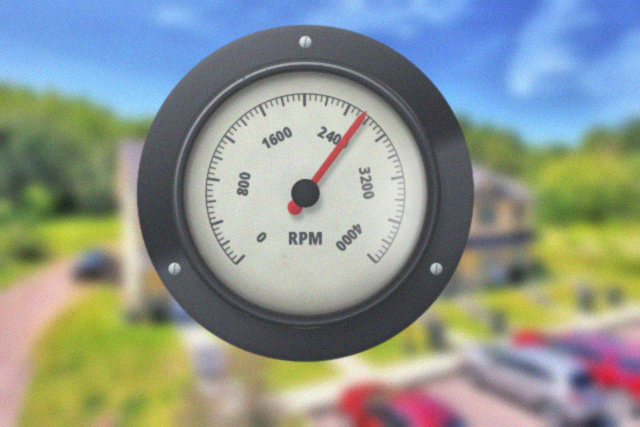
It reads 2550 rpm
